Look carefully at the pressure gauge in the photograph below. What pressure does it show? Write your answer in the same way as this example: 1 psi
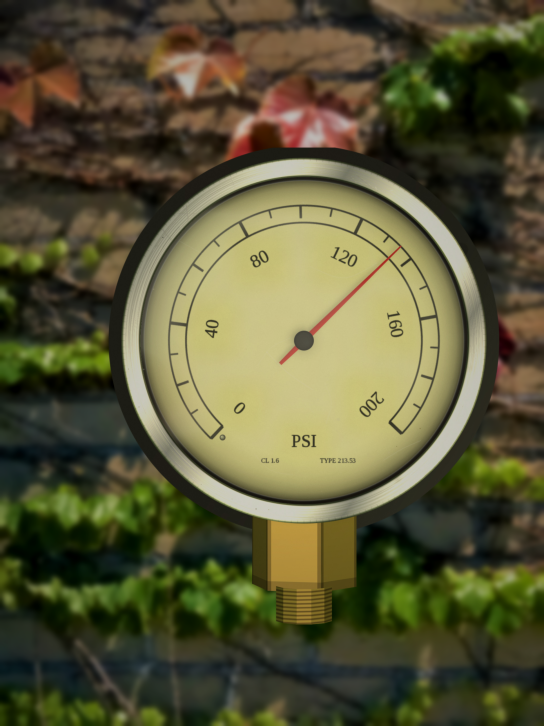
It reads 135 psi
